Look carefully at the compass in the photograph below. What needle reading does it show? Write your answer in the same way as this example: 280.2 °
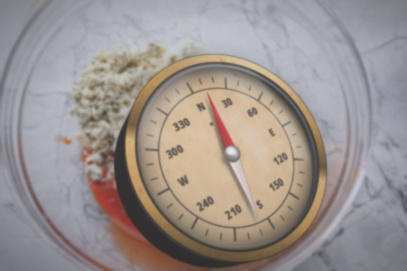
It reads 10 °
